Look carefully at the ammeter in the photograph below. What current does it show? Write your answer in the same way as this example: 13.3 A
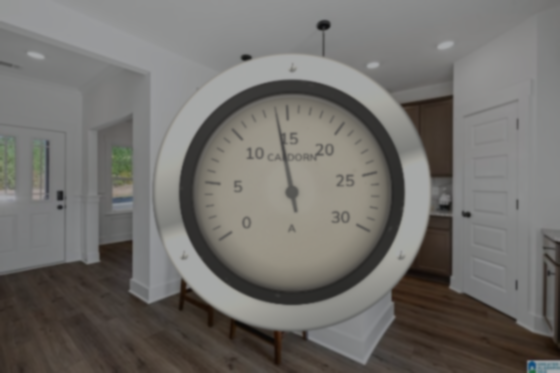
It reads 14 A
